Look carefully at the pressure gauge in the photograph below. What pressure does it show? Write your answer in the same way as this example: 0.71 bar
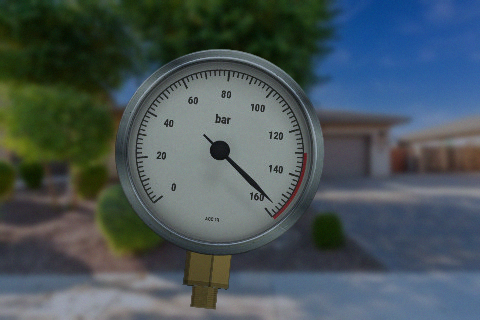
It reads 156 bar
